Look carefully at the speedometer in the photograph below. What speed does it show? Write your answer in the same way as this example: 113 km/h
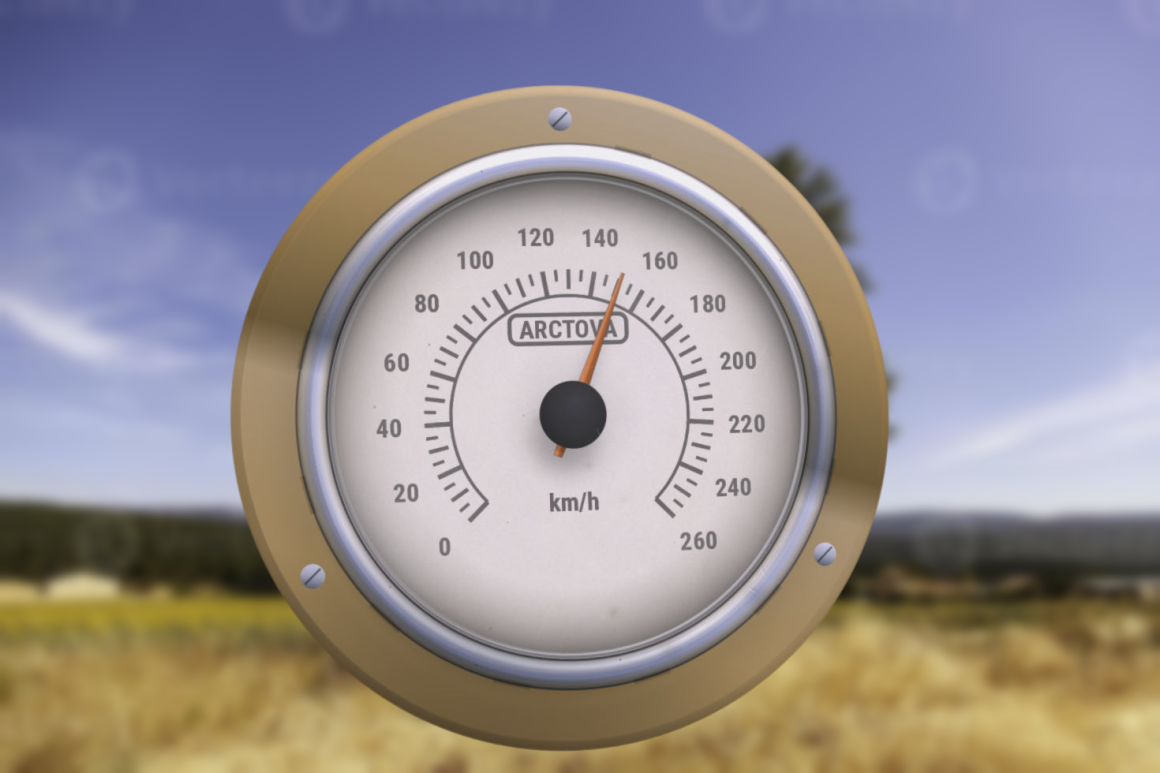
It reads 150 km/h
